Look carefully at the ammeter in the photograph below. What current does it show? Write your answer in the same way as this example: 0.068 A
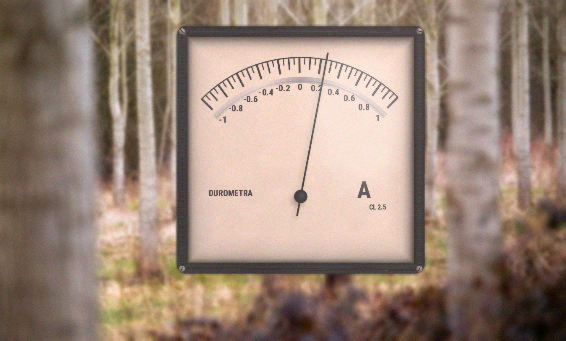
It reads 0.25 A
